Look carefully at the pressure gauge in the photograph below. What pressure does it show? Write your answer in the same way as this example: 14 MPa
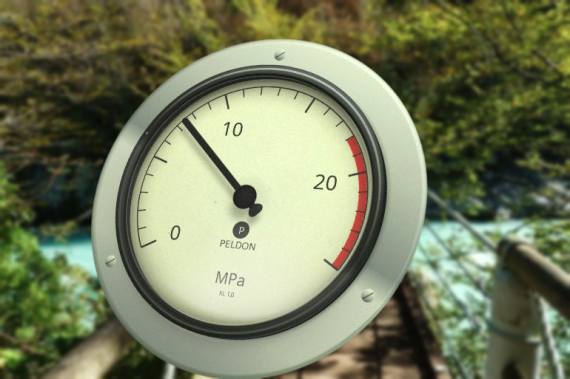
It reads 7.5 MPa
